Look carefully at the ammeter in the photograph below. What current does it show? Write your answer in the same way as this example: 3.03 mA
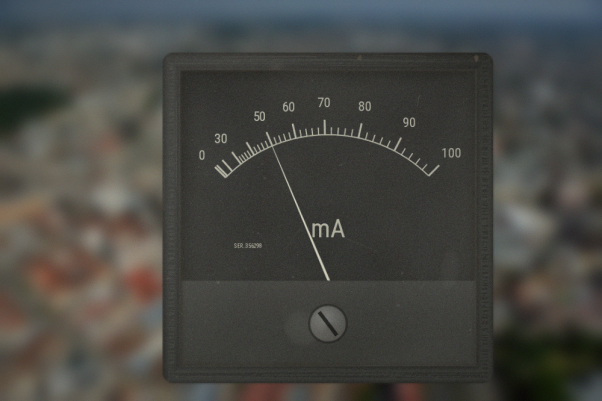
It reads 50 mA
